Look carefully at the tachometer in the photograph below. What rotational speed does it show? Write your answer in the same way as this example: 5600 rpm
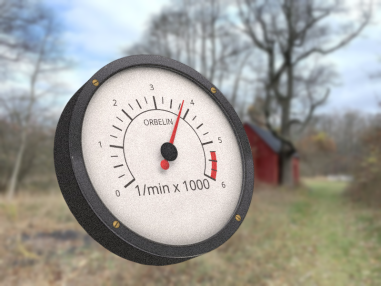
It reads 3750 rpm
